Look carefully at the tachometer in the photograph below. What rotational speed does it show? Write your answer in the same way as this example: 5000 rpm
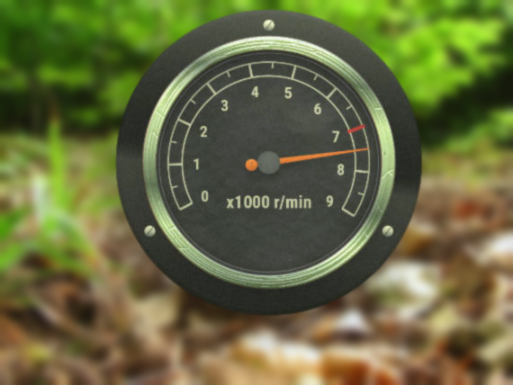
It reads 7500 rpm
